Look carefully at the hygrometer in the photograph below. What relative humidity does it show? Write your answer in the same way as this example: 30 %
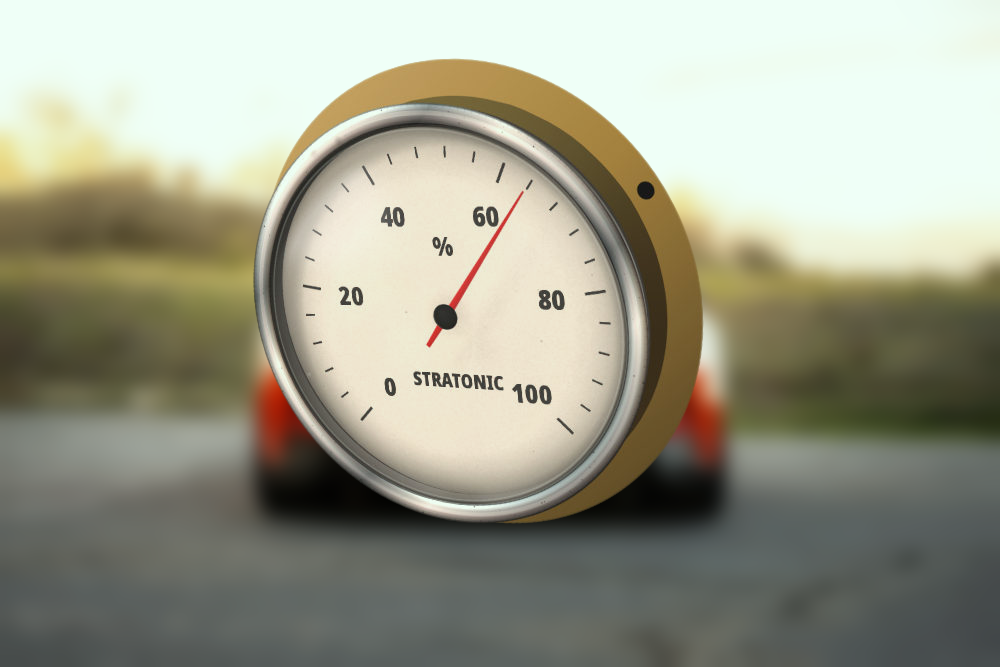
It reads 64 %
